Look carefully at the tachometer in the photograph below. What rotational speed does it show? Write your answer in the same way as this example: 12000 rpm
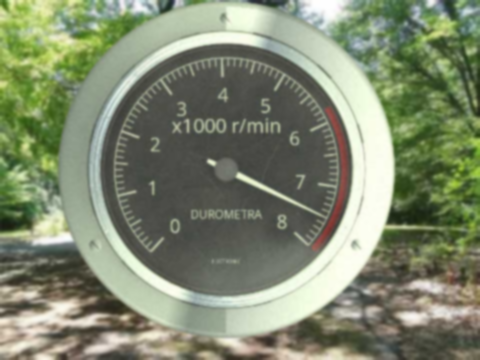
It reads 7500 rpm
